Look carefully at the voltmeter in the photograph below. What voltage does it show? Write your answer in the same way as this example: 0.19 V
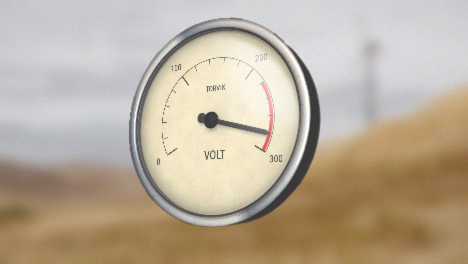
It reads 280 V
